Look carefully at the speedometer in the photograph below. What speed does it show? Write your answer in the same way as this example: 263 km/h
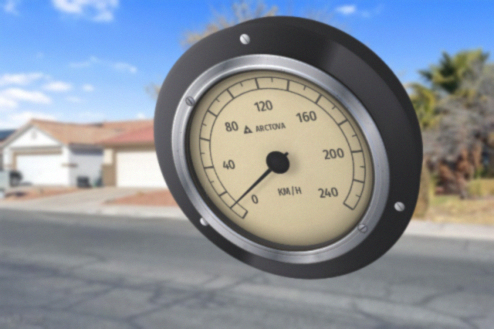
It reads 10 km/h
